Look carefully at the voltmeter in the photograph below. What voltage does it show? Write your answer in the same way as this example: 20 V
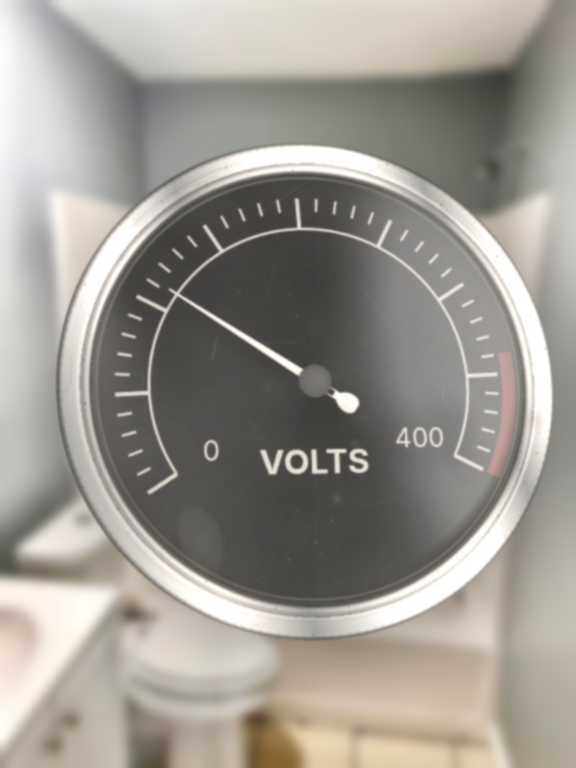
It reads 110 V
